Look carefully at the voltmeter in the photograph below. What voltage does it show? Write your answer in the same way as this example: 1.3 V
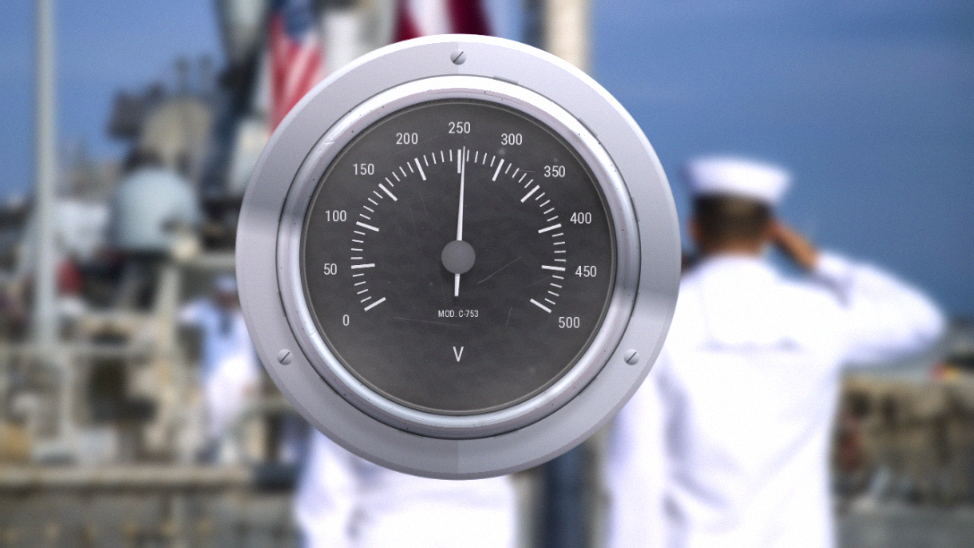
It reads 255 V
